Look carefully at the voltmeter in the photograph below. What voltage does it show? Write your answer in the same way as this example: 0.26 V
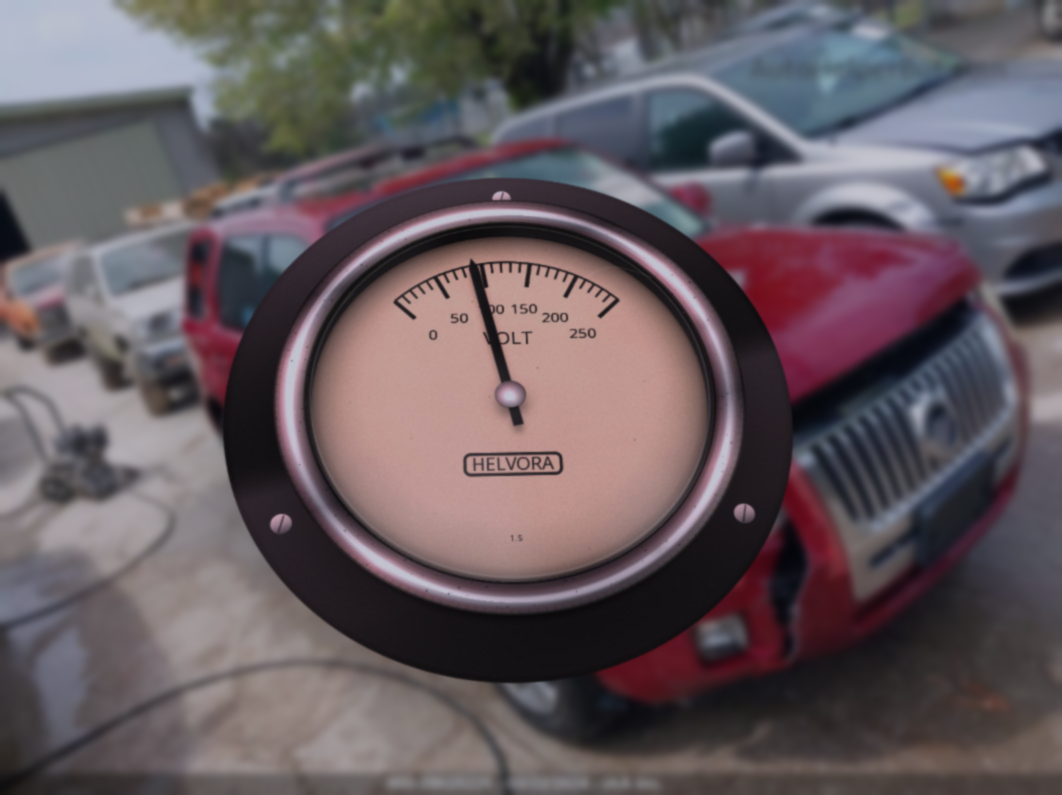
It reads 90 V
